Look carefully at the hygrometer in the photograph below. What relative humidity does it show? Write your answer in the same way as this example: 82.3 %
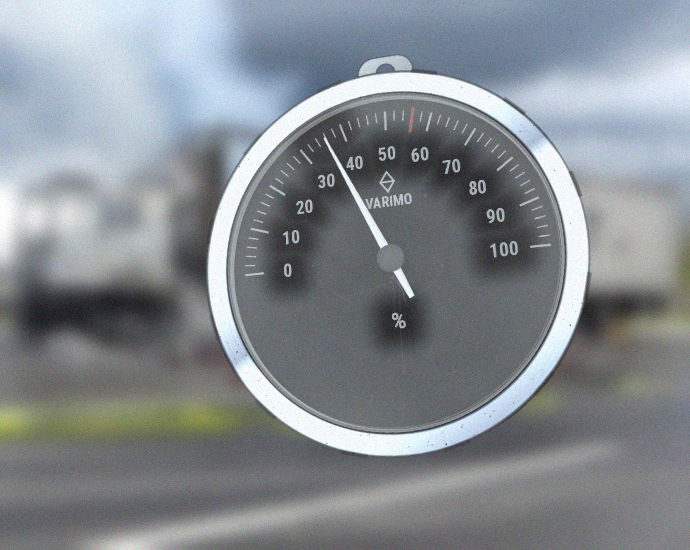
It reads 36 %
